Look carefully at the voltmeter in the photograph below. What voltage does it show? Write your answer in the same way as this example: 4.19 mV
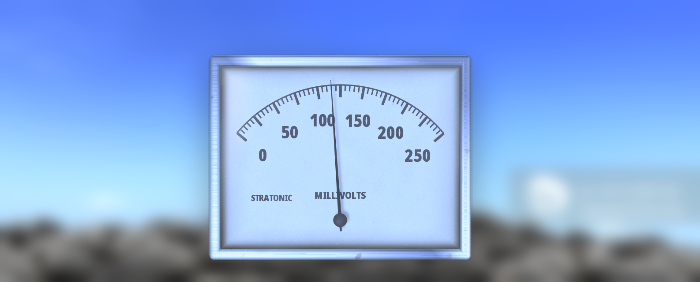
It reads 115 mV
